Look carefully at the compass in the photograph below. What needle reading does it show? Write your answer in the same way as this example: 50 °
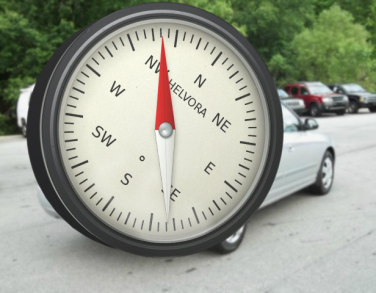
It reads 320 °
